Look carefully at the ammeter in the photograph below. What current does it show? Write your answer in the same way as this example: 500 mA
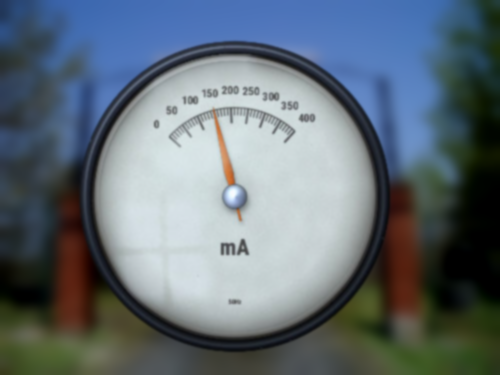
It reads 150 mA
